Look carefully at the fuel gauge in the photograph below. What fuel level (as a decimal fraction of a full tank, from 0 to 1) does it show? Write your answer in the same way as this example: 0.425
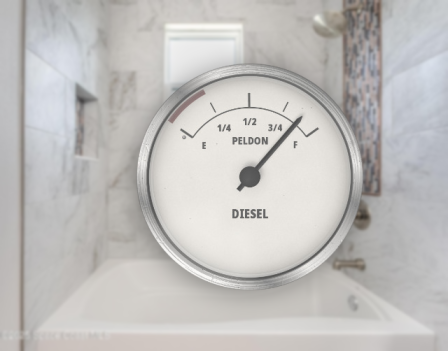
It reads 0.875
